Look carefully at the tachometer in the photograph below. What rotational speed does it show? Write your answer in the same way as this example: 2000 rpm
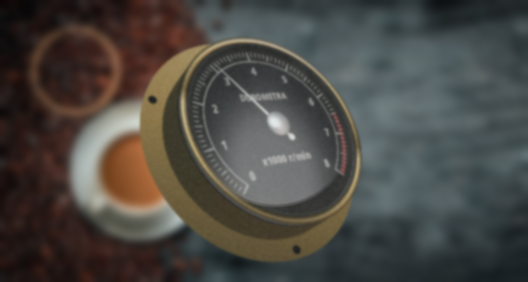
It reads 3000 rpm
